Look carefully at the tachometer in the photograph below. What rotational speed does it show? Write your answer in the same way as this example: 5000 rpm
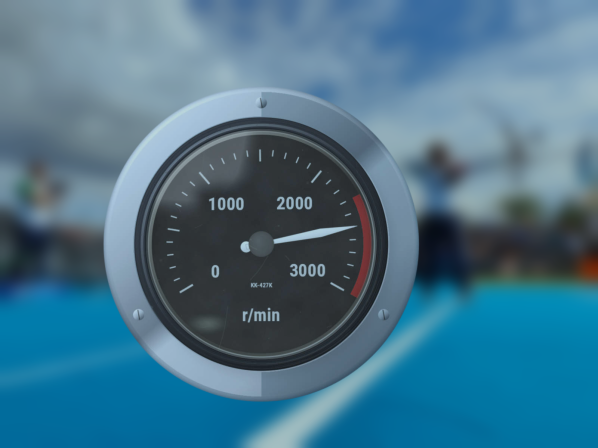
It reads 2500 rpm
